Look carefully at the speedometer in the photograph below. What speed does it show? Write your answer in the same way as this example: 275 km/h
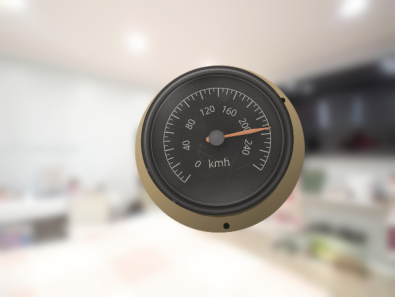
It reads 215 km/h
